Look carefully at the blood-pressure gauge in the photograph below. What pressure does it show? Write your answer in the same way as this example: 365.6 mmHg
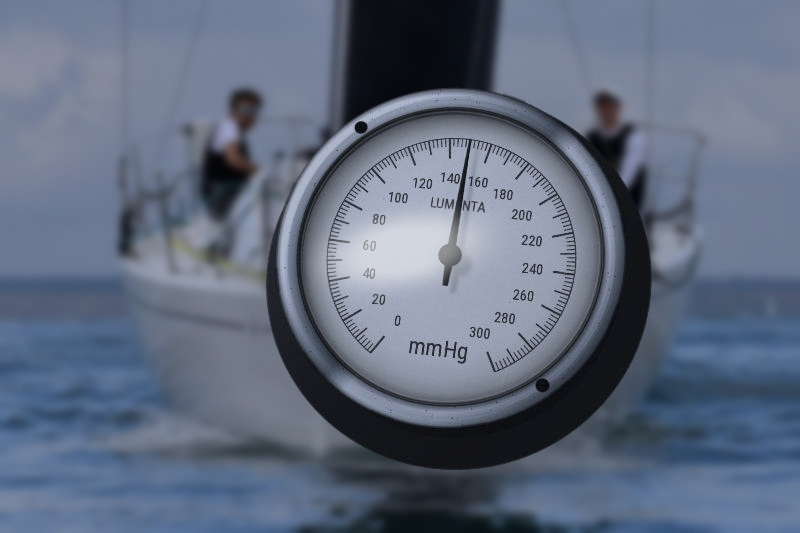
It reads 150 mmHg
